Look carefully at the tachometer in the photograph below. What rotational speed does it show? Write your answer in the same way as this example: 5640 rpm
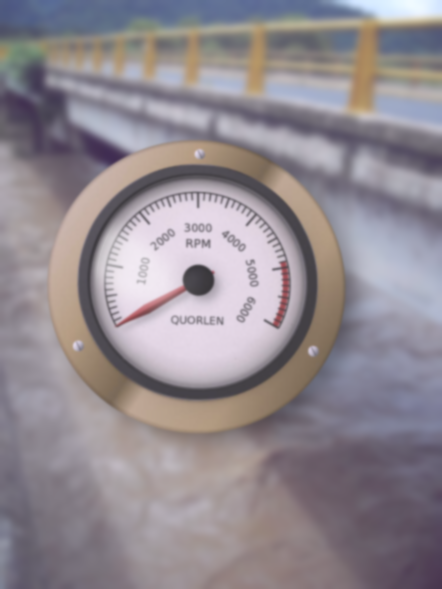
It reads 0 rpm
